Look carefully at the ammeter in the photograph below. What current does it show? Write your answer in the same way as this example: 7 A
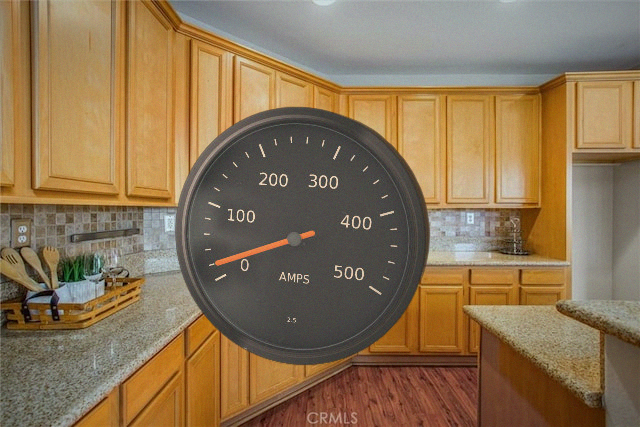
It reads 20 A
